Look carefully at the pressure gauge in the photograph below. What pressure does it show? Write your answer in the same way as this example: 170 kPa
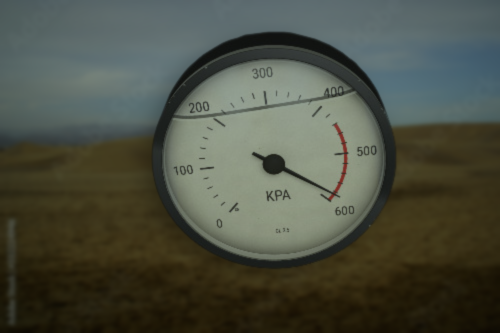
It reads 580 kPa
